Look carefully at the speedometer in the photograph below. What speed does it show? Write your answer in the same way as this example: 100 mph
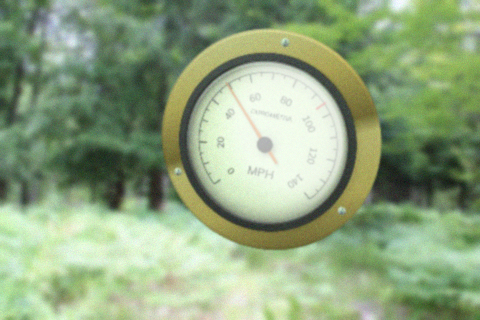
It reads 50 mph
